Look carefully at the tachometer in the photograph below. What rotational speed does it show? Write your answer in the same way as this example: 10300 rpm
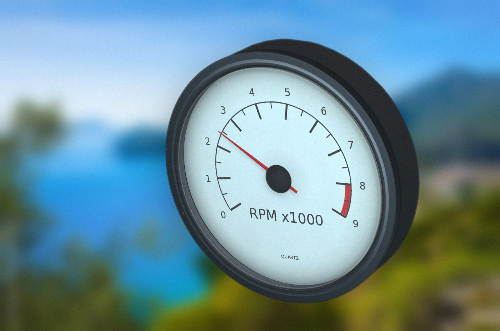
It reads 2500 rpm
